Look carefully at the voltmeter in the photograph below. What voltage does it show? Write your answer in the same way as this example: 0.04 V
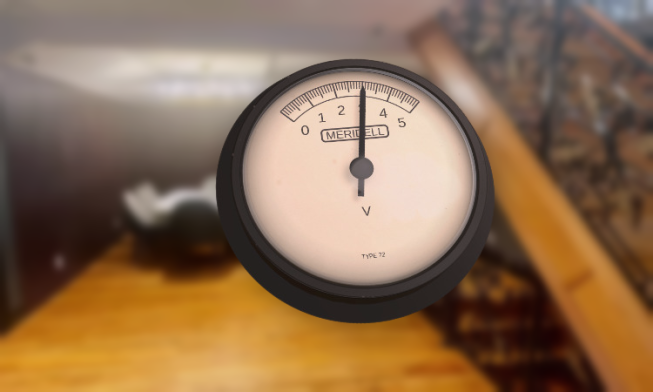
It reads 3 V
